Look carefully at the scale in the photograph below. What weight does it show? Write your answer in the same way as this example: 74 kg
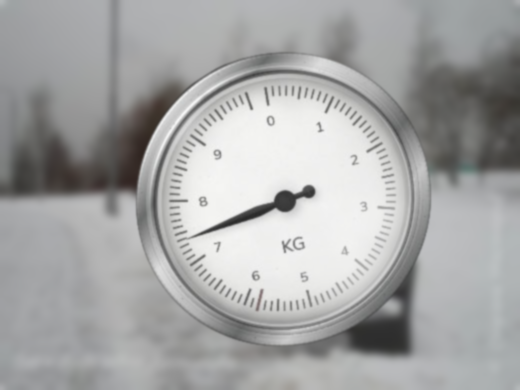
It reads 7.4 kg
